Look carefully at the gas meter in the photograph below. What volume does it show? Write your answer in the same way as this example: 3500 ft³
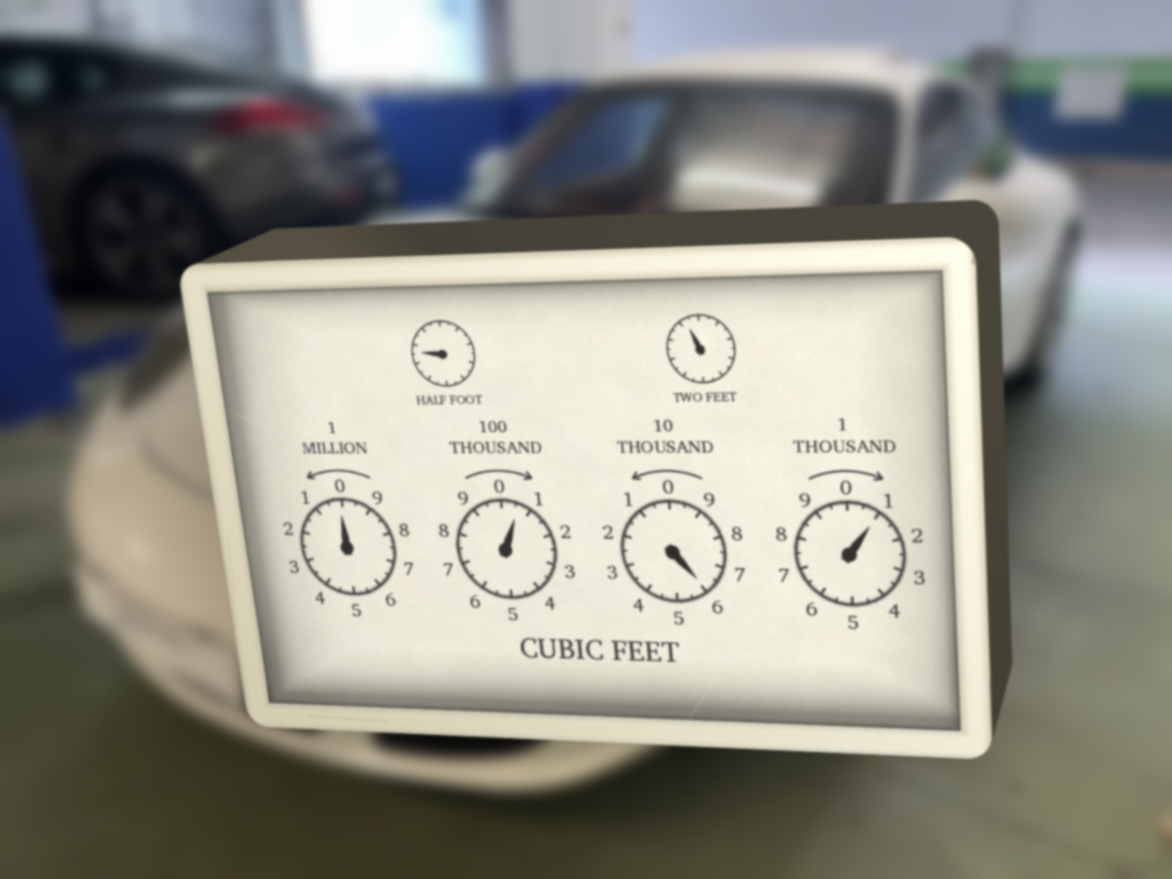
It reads 6100 ft³
